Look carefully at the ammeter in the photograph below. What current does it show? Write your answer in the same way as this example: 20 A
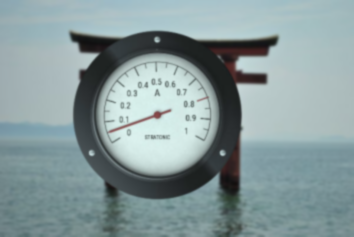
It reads 0.05 A
